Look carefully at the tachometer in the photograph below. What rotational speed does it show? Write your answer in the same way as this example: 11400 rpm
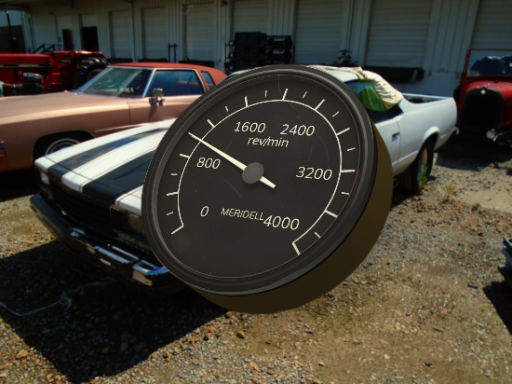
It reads 1000 rpm
